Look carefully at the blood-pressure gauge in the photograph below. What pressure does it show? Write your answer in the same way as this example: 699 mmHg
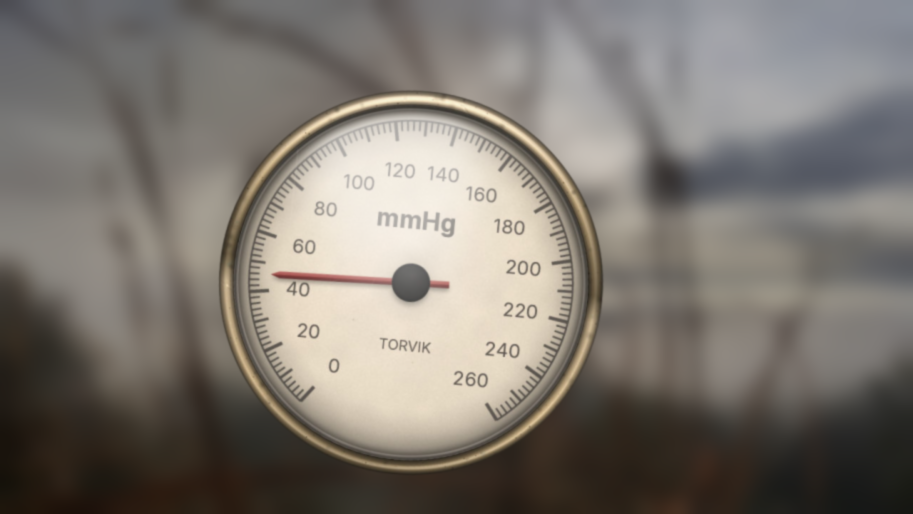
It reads 46 mmHg
